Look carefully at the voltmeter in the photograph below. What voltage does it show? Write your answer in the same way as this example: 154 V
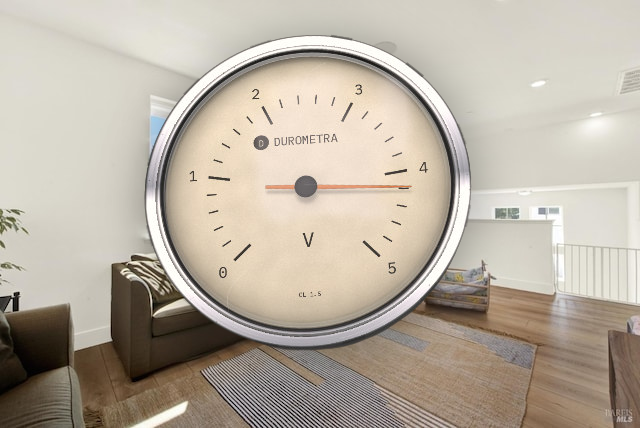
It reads 4.2 V
